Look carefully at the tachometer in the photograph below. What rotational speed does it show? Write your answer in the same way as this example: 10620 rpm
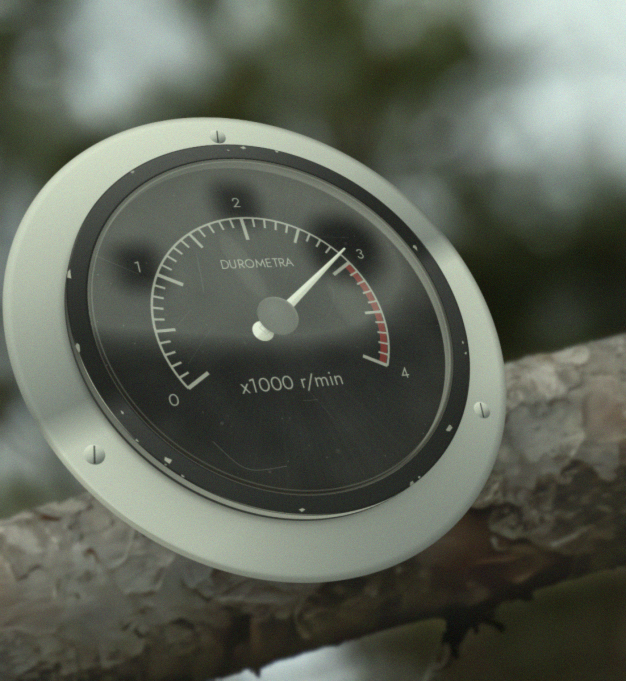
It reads 2900 rpm
